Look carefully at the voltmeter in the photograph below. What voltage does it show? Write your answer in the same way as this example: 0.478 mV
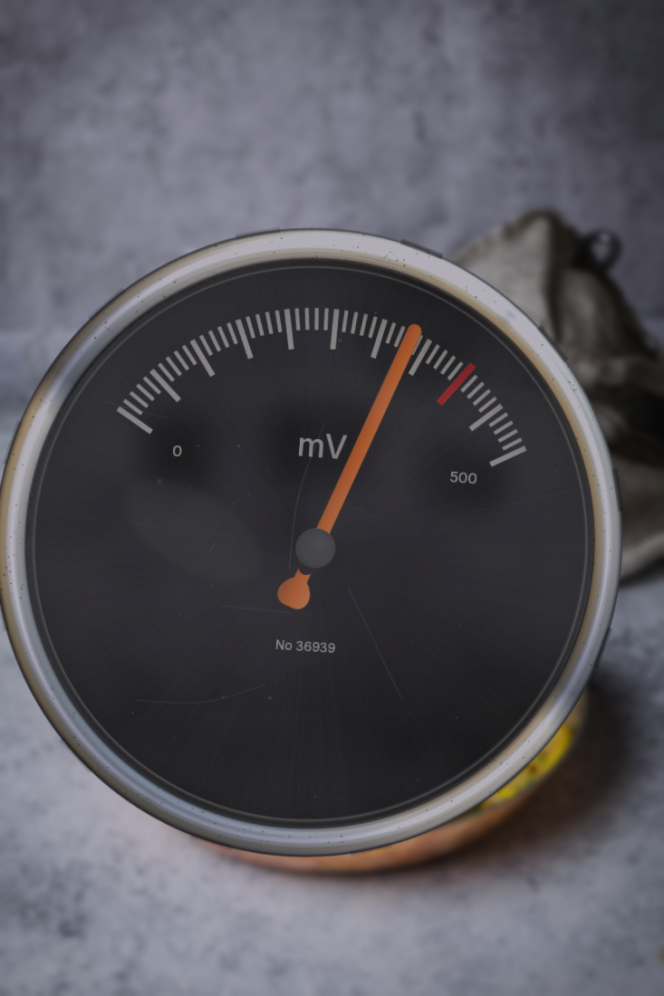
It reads 330 mV
